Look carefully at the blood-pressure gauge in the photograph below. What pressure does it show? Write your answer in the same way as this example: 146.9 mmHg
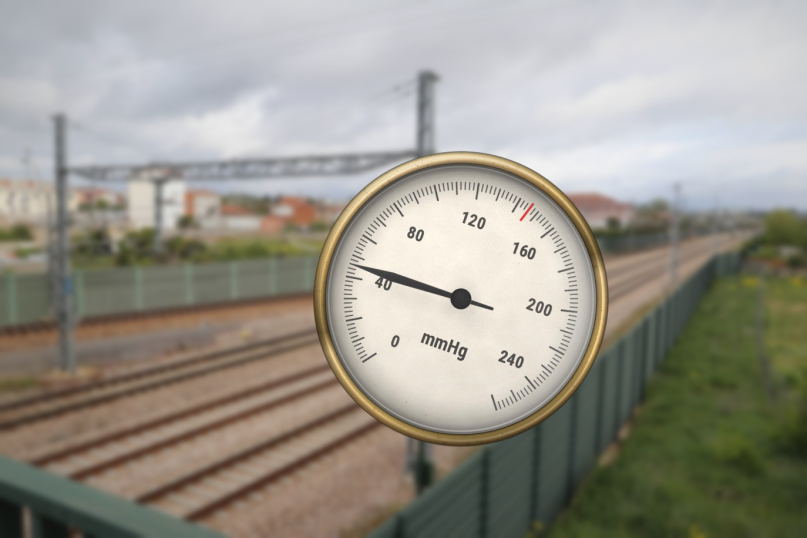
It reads 46 mmHg
